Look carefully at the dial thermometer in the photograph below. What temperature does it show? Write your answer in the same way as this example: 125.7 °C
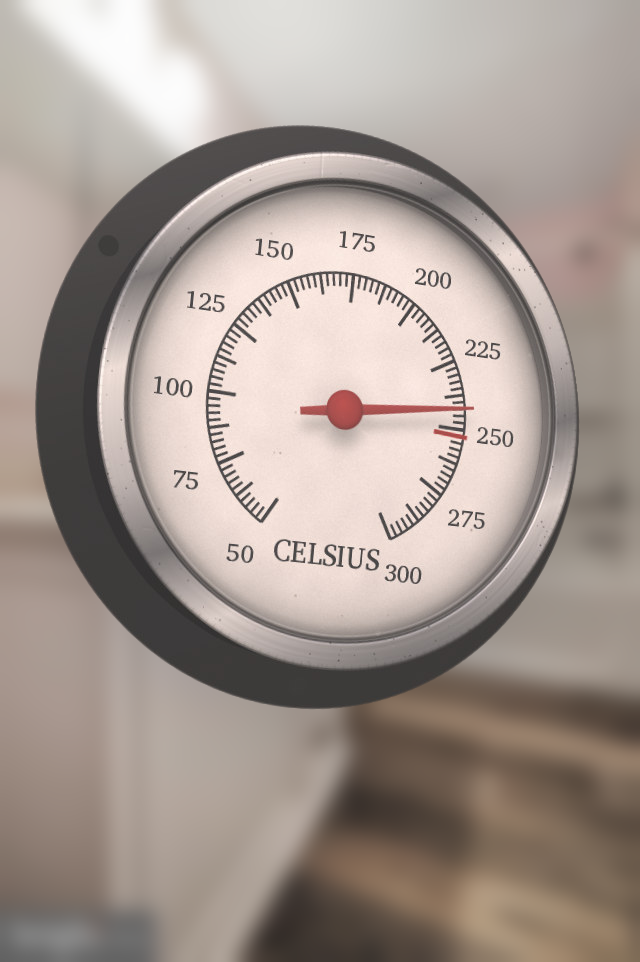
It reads 242.5 °C
